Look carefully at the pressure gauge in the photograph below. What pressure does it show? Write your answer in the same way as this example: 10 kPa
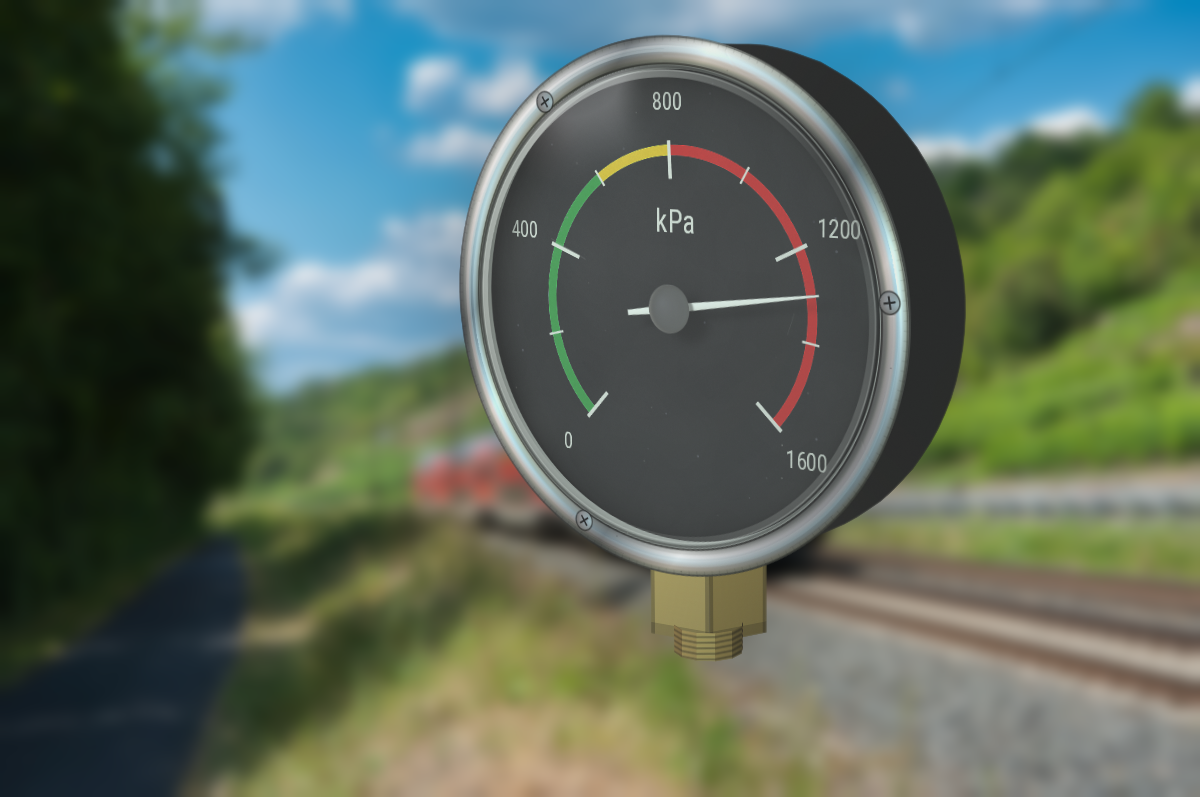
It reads 1300 kPa
